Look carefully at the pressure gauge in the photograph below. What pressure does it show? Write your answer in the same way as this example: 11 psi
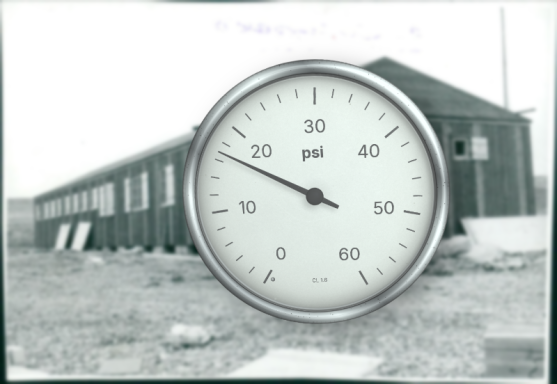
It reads 17 psi
